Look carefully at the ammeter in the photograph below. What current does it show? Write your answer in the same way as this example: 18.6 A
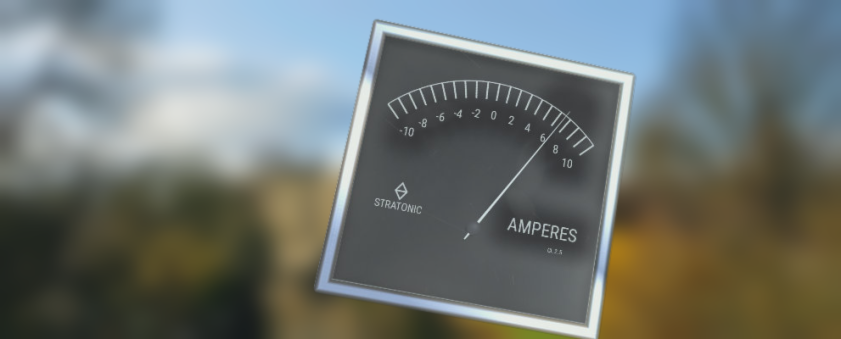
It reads 6.5 A
